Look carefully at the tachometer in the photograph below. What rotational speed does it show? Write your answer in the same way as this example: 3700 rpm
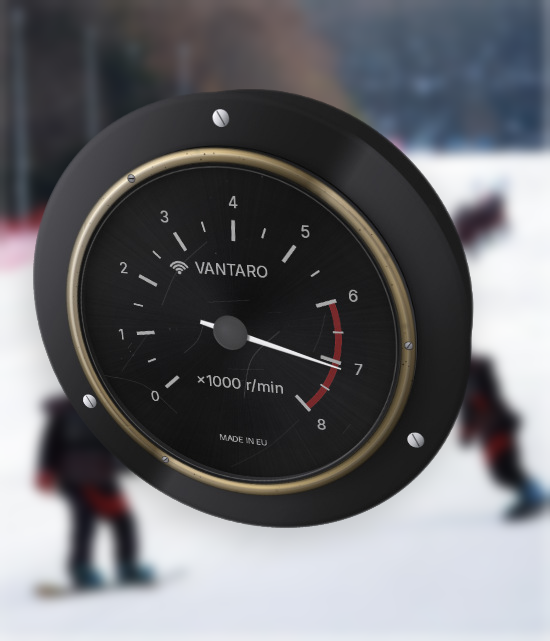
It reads 7000 rpm
